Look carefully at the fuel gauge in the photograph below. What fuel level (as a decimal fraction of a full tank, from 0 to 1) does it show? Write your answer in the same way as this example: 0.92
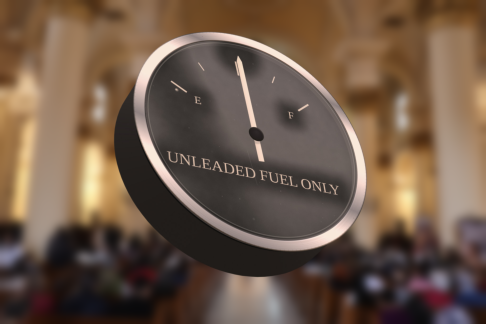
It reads 0.5
